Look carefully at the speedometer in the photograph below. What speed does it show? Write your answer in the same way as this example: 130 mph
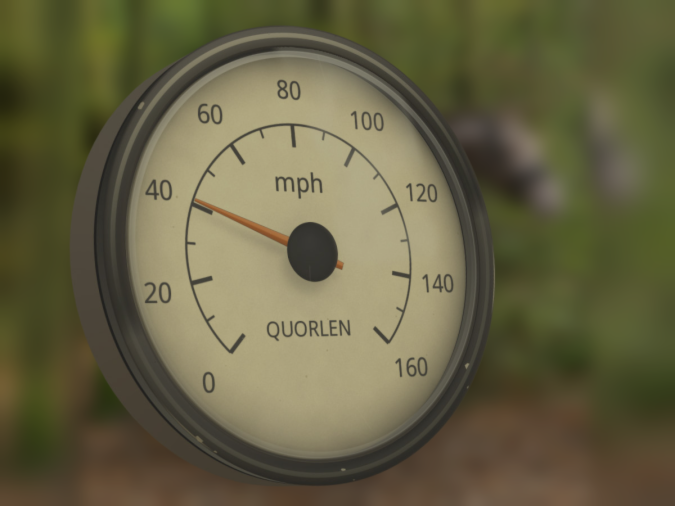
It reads 40 mph
